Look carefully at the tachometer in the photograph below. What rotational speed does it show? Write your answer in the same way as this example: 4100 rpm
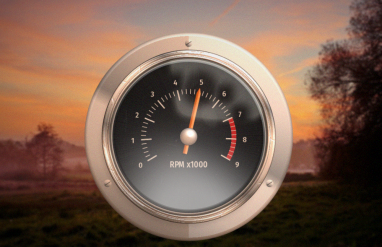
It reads 5000 rpm
